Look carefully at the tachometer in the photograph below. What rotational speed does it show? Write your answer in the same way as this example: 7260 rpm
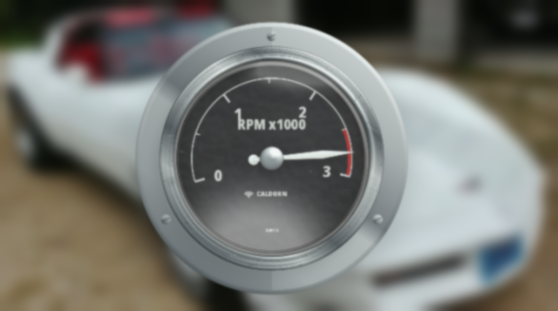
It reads 2750 rpm
